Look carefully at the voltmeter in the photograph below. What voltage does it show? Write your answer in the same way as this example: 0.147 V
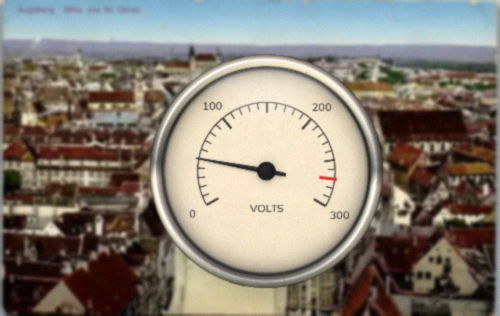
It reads 50 V
